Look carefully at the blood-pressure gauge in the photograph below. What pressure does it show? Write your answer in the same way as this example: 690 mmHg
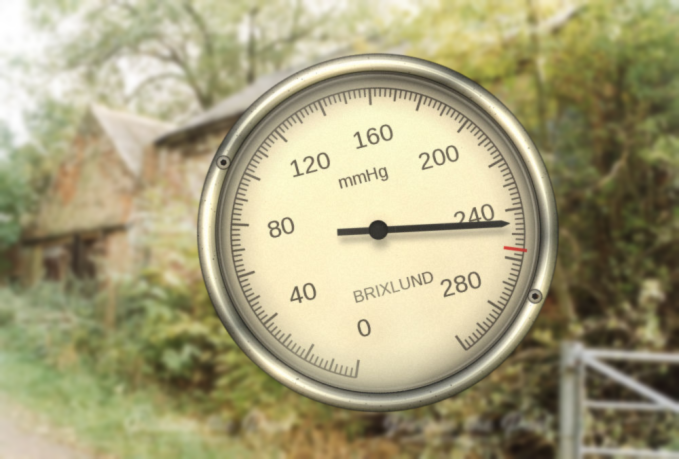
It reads 246 mmHg
